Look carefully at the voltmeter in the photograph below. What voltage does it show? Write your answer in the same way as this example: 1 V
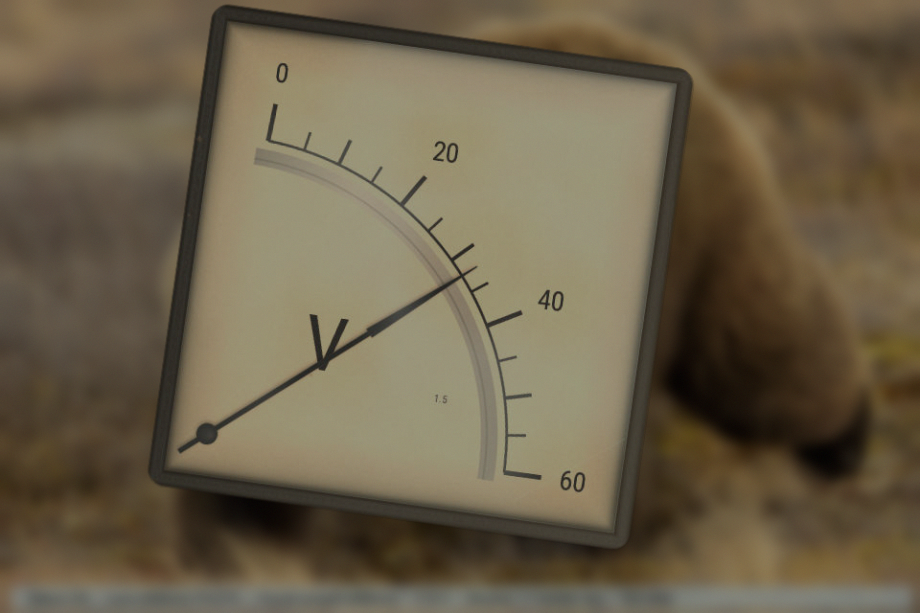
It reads 32.5 V
